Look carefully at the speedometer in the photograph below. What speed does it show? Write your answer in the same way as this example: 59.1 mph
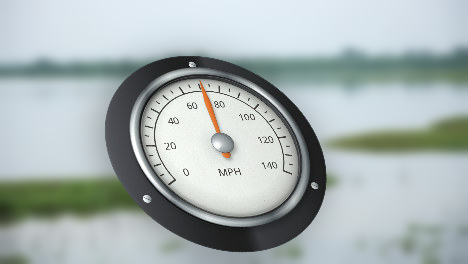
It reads 70 mph
